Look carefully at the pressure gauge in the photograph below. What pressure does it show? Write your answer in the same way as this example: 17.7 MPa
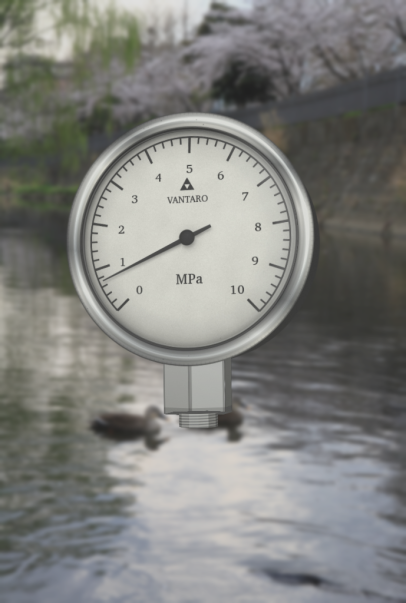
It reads 0.7 MPa
